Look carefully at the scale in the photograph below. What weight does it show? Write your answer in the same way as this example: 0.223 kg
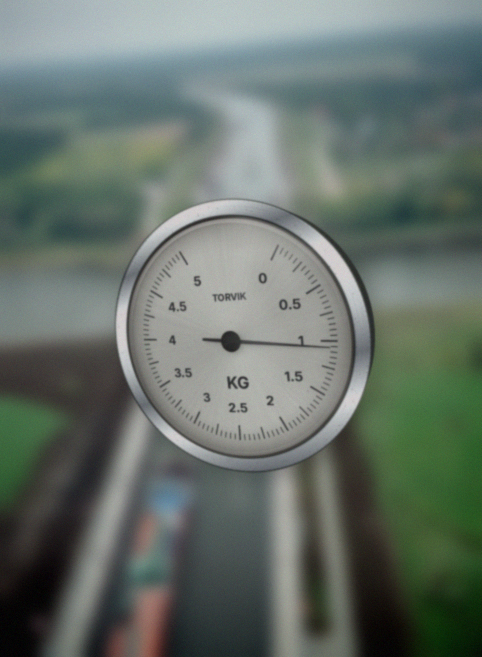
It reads 1.05 kg
